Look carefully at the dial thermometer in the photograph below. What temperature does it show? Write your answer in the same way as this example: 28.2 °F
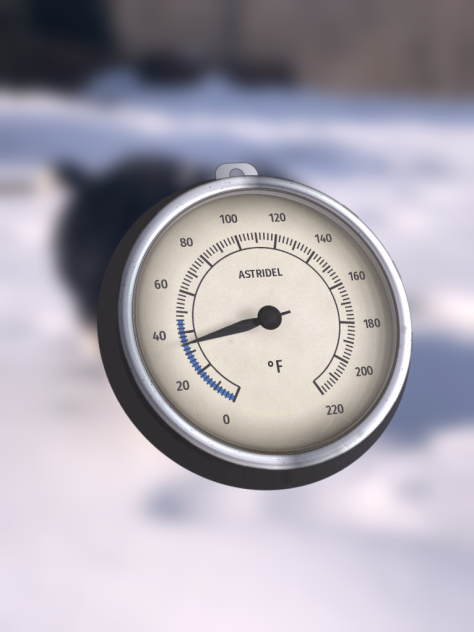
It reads 34 °F
